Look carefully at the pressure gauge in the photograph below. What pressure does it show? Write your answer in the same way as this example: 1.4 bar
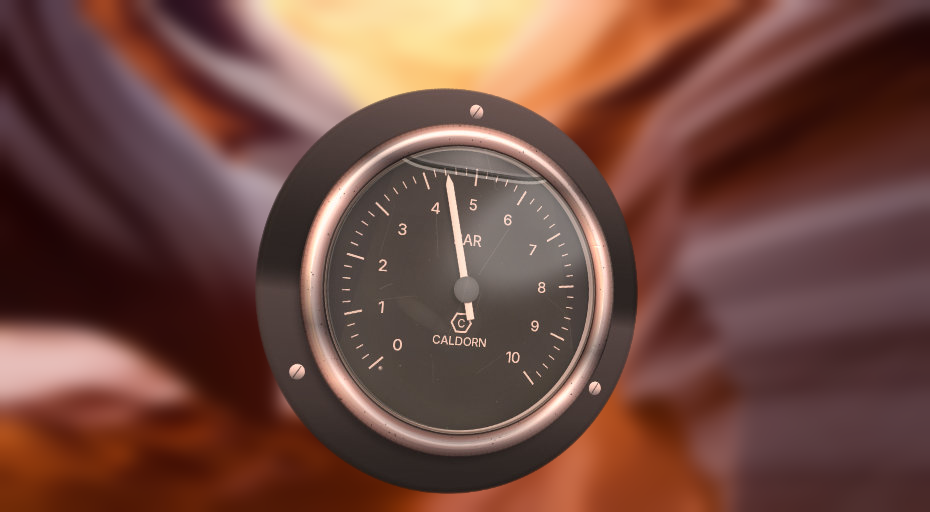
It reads 4.4 bar
